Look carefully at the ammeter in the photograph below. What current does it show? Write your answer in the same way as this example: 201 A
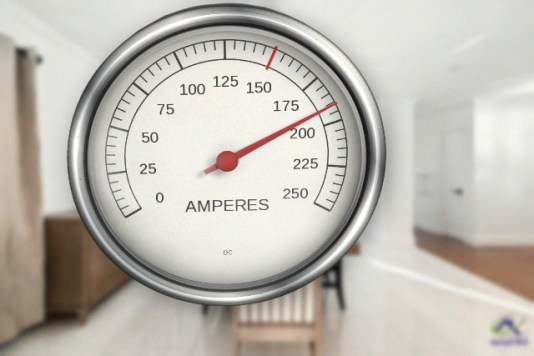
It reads 190 A
